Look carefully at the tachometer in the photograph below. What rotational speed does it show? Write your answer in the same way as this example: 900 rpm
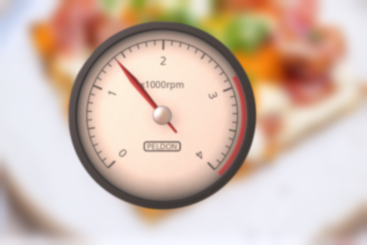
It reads 1400 rpm
